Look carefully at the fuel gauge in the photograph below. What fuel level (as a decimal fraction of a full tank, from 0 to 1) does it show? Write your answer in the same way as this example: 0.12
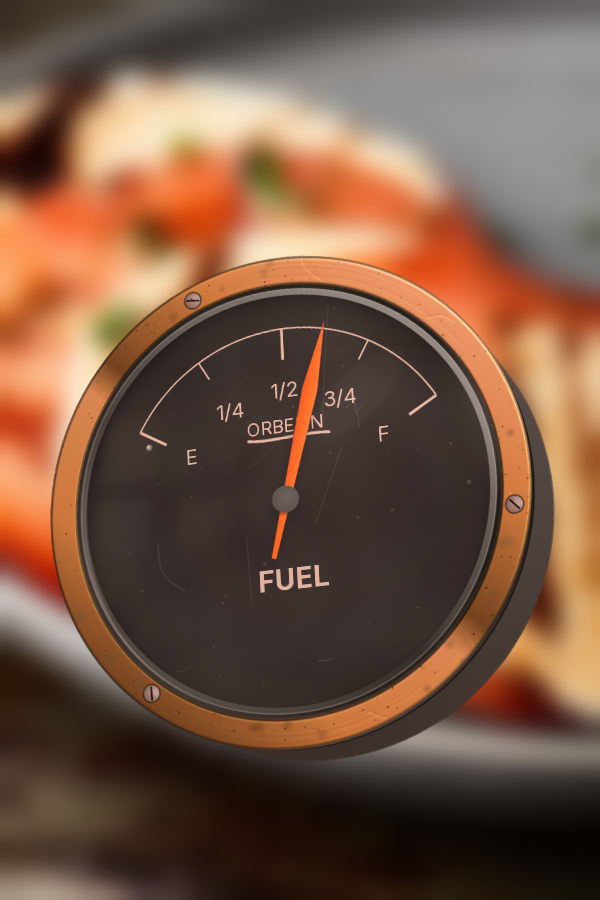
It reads 0.625
